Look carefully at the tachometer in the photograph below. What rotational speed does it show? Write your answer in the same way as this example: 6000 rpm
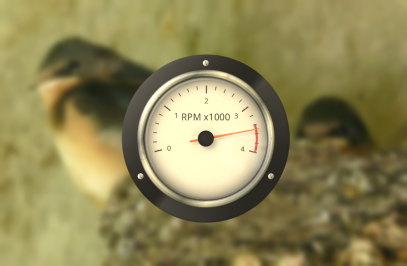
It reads 3500 rpm
